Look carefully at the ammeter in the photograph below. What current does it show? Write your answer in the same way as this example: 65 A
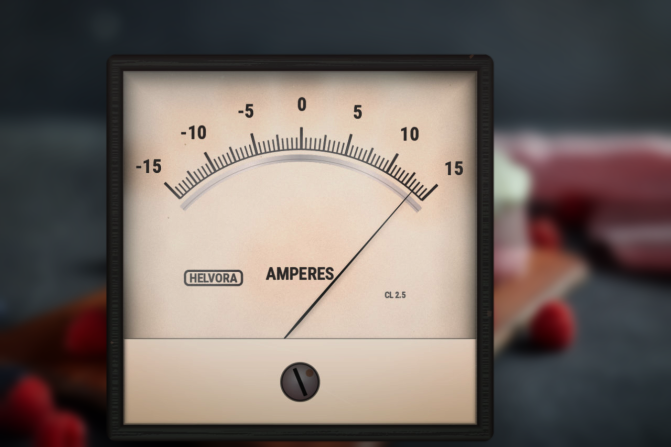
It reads 13.5 A
